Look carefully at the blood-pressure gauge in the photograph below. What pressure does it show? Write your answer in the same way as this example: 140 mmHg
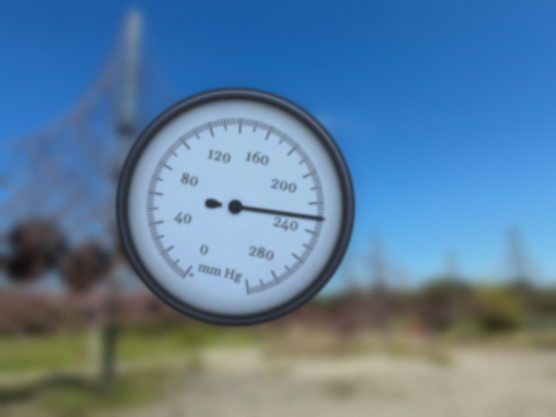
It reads 230 mmHg
